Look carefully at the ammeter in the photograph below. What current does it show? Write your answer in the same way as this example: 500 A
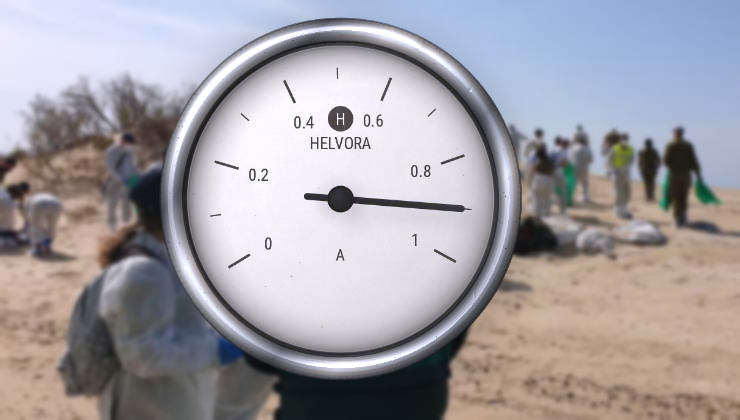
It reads 0.9 A
